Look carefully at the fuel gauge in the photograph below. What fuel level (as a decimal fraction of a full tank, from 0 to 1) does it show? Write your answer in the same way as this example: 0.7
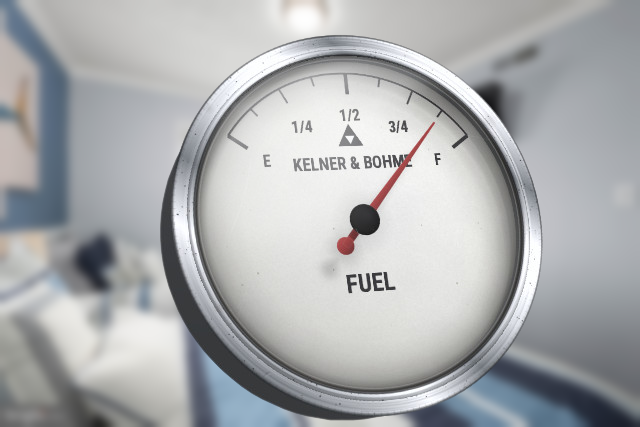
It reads 0.875
